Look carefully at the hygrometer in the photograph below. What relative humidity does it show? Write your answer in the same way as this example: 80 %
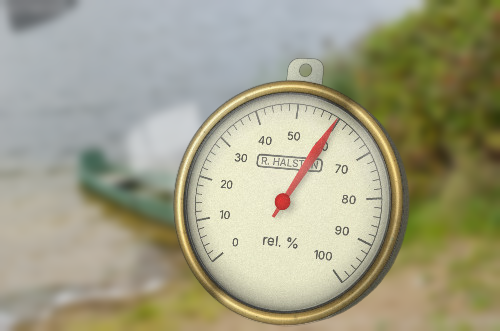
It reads 60 %
